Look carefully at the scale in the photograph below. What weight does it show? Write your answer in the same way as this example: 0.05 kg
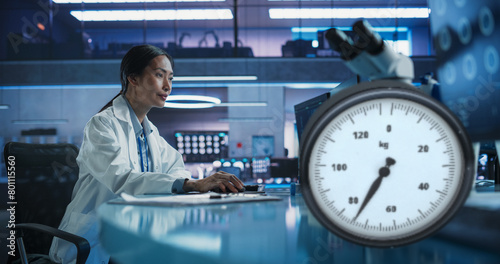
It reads 75 kg
